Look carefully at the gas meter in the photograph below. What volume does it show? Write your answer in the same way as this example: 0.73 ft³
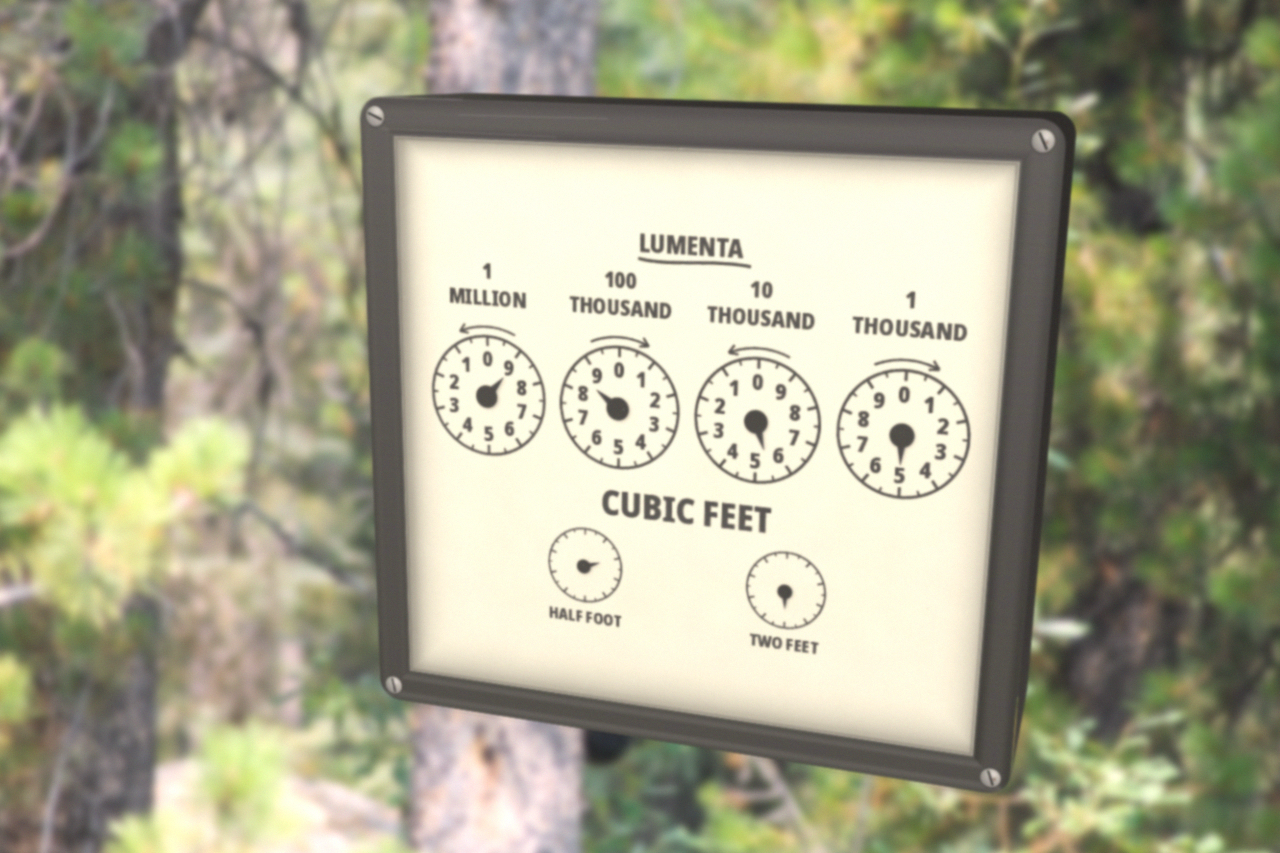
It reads 885500 ft³
